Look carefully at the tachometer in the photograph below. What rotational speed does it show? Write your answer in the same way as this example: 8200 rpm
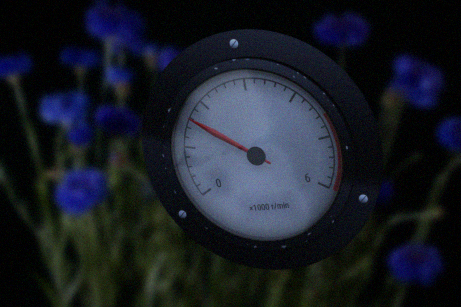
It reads 1600 rpm
